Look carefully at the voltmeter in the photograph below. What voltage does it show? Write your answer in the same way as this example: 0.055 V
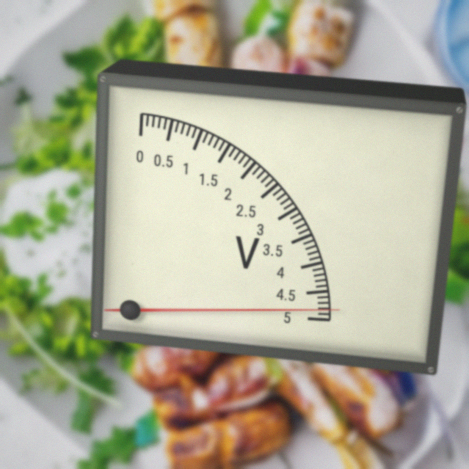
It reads 4.8 V
